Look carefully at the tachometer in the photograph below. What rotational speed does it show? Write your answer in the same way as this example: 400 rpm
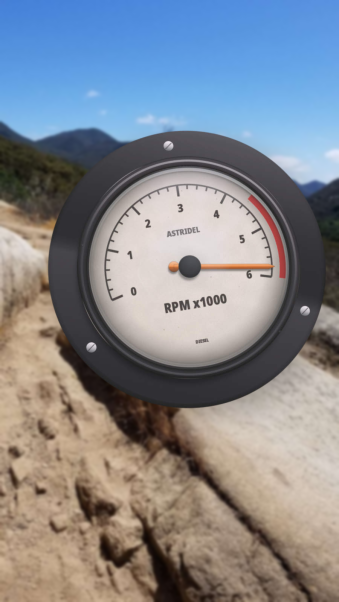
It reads 5800 rpm
